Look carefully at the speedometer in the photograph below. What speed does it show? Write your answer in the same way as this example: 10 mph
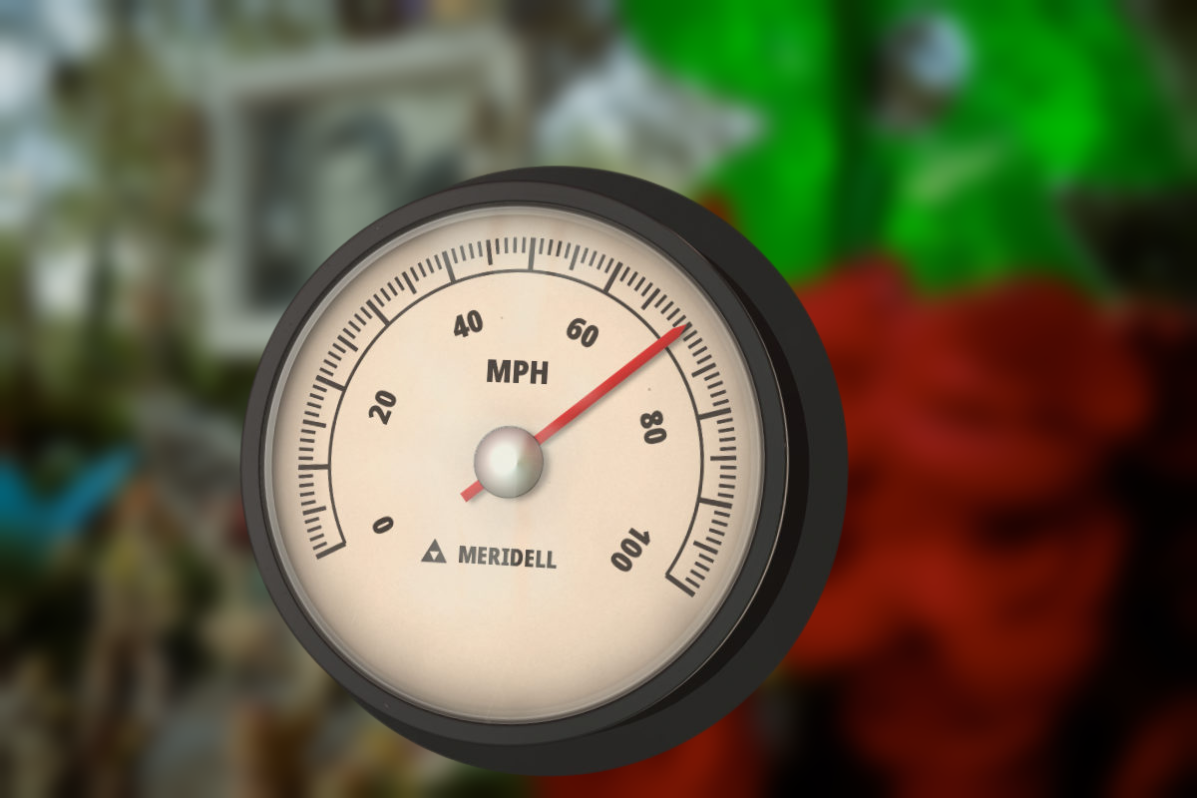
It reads 70 mph
